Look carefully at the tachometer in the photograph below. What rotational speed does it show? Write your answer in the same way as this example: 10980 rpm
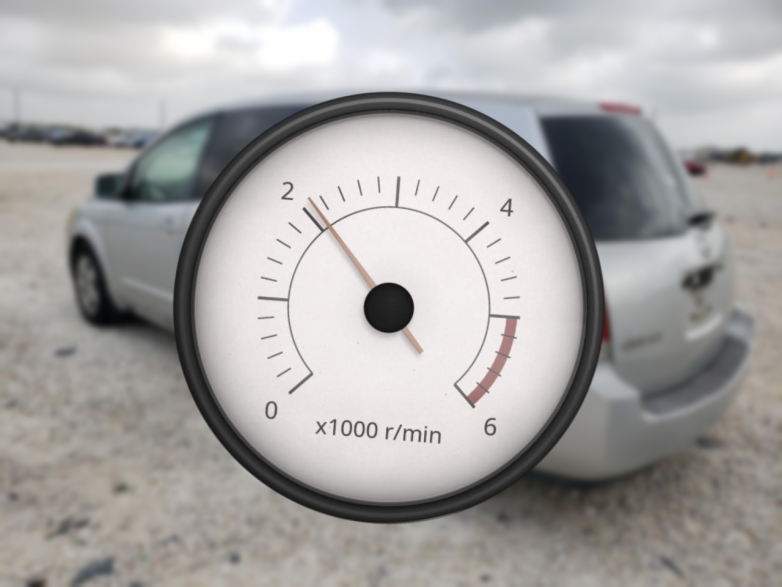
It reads 2100 rpm
